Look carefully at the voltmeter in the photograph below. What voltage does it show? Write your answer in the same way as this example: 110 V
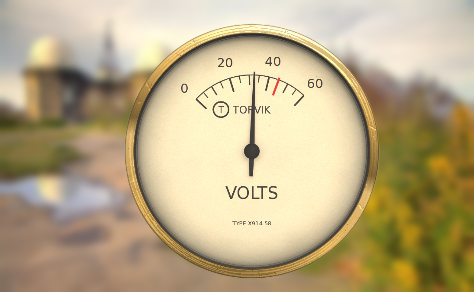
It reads 32.5 V
